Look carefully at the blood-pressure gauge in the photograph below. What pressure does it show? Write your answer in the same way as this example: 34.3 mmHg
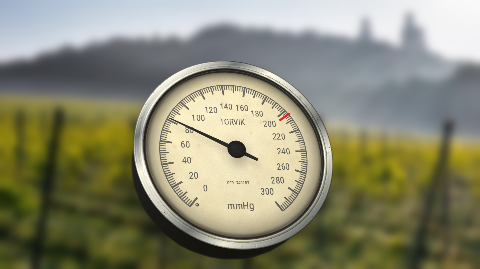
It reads 80 mmHg
